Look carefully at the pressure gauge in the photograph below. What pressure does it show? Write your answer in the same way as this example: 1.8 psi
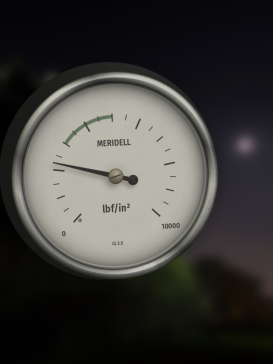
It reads 2250 psi
